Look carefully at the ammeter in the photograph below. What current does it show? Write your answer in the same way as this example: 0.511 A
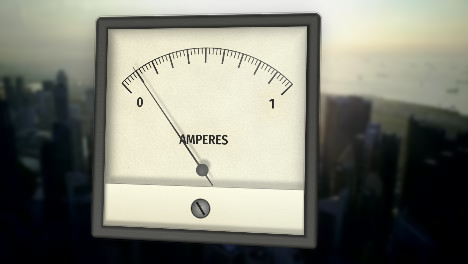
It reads 0.1 A
